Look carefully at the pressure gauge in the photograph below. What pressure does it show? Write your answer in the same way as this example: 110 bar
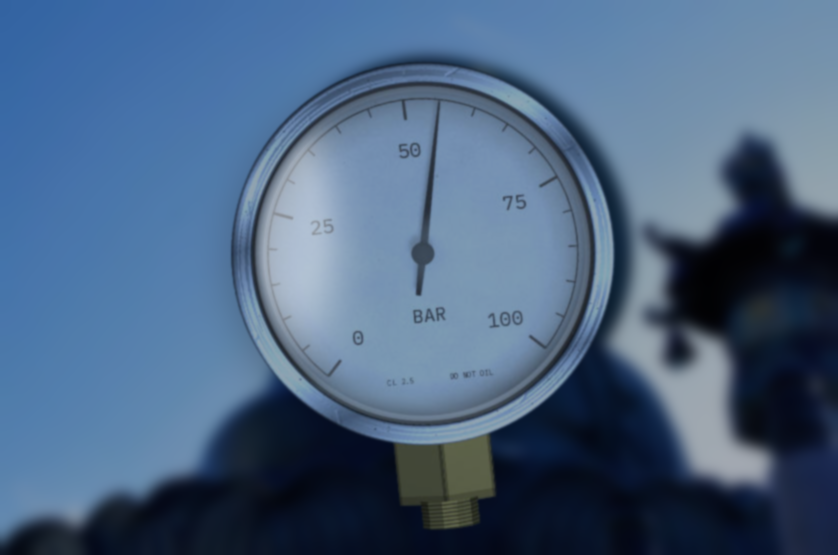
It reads 55 bar
